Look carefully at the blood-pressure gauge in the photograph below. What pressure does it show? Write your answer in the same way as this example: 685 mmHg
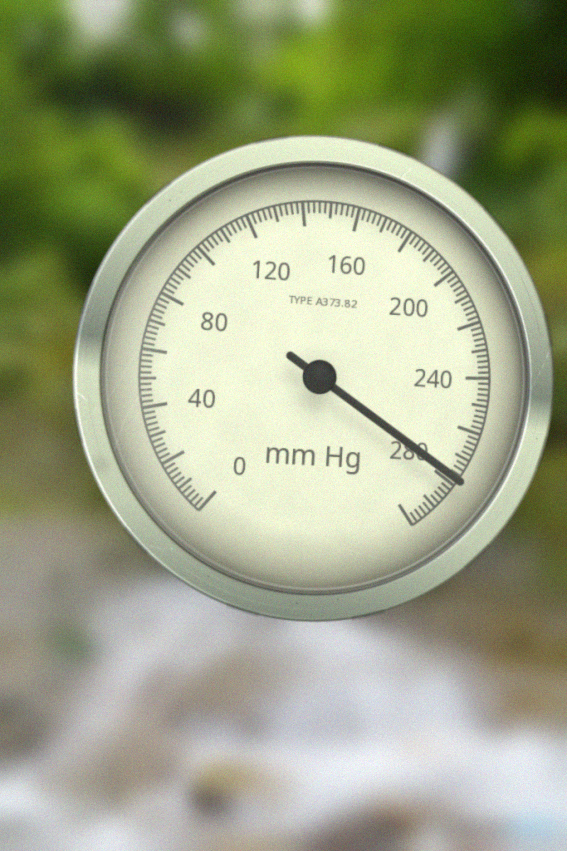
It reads 278 mmHg
